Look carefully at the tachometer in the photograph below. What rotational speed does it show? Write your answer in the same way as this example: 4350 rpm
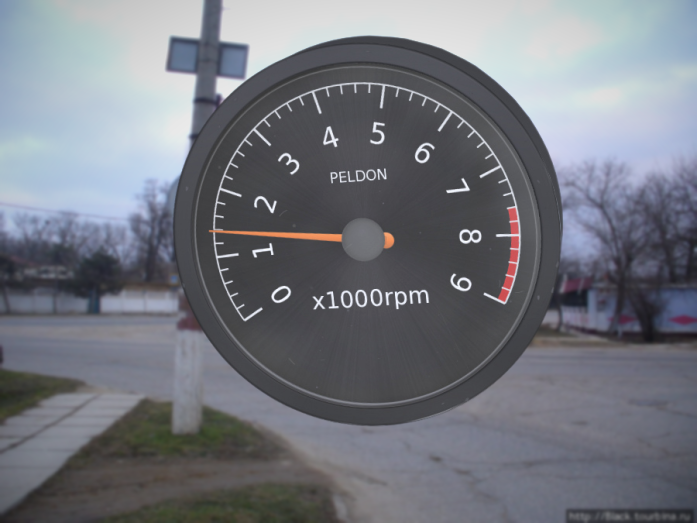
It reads 1400 rpm
